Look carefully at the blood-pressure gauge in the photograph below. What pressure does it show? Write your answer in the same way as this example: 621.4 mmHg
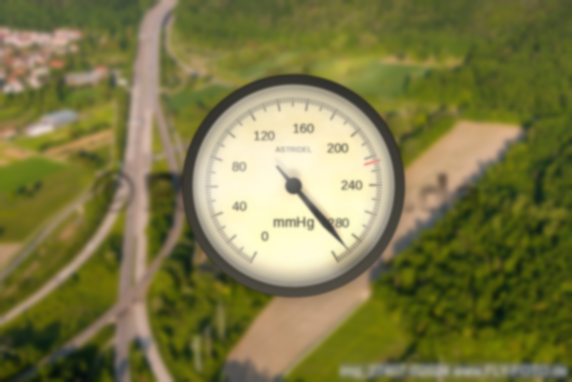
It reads 290 mmHg
